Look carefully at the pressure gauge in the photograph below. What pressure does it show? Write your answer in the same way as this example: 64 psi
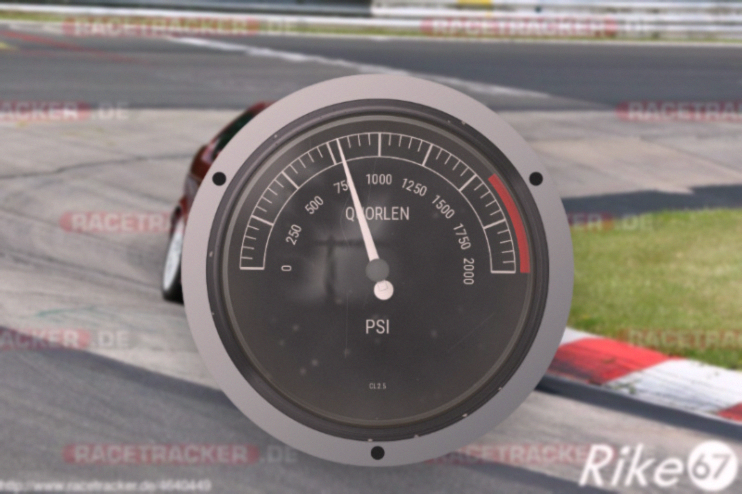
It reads 800 psi
